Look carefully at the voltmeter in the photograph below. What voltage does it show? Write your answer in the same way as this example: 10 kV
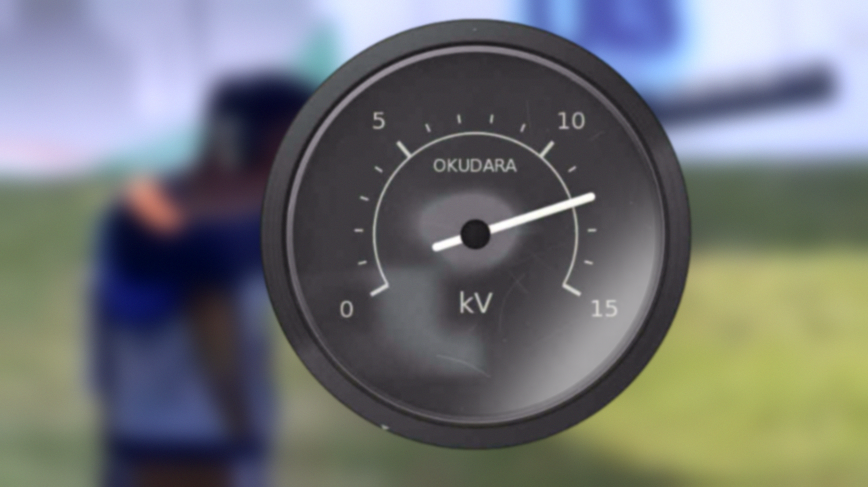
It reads 12 kV
